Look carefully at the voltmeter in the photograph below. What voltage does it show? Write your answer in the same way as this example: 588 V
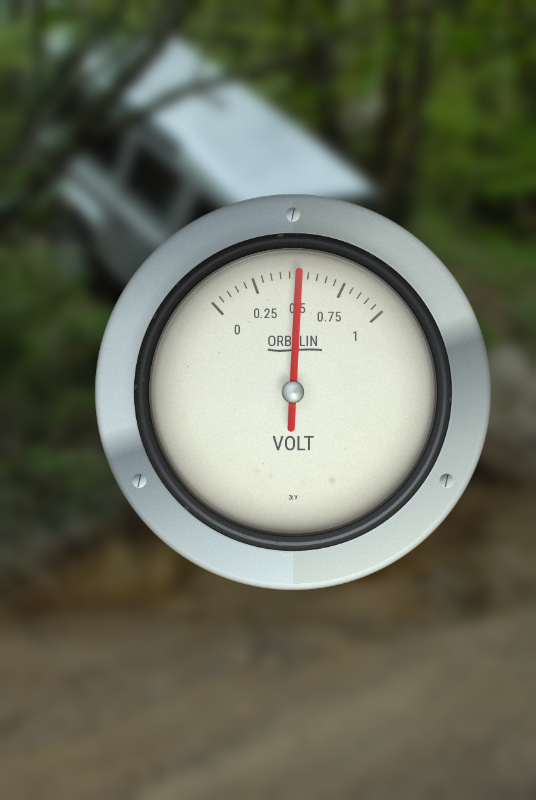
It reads 0.5 V
